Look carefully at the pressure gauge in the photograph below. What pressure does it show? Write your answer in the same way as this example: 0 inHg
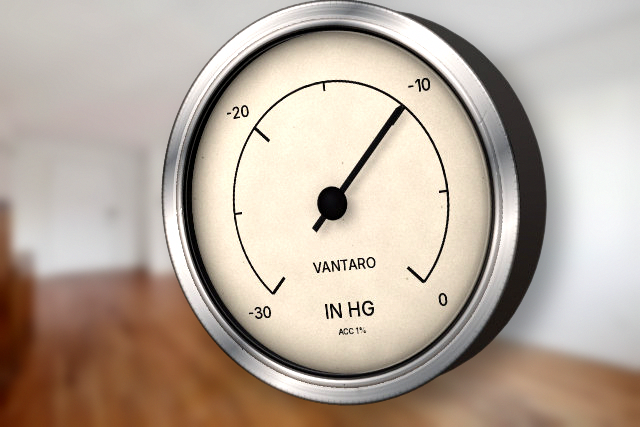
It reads -10 inHg
